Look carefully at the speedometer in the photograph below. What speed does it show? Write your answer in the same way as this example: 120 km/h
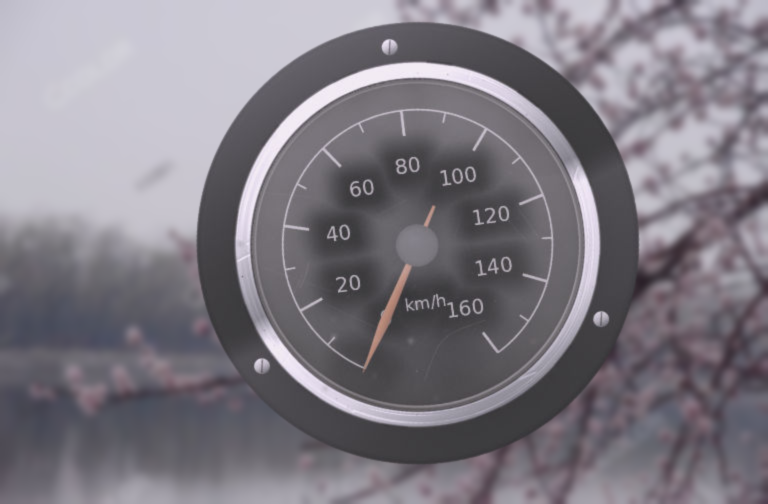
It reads 0 km/h
